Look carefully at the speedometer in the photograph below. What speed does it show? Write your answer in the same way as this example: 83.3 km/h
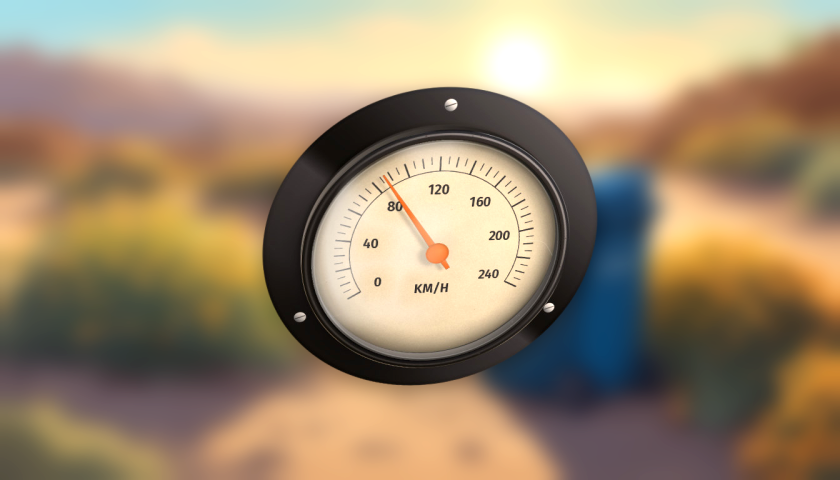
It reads 87.5 km/h
